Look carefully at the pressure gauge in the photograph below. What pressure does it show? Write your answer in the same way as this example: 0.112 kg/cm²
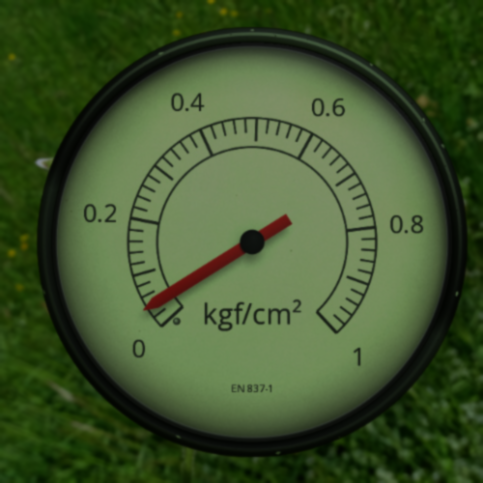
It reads 0.04 kg/cm²
